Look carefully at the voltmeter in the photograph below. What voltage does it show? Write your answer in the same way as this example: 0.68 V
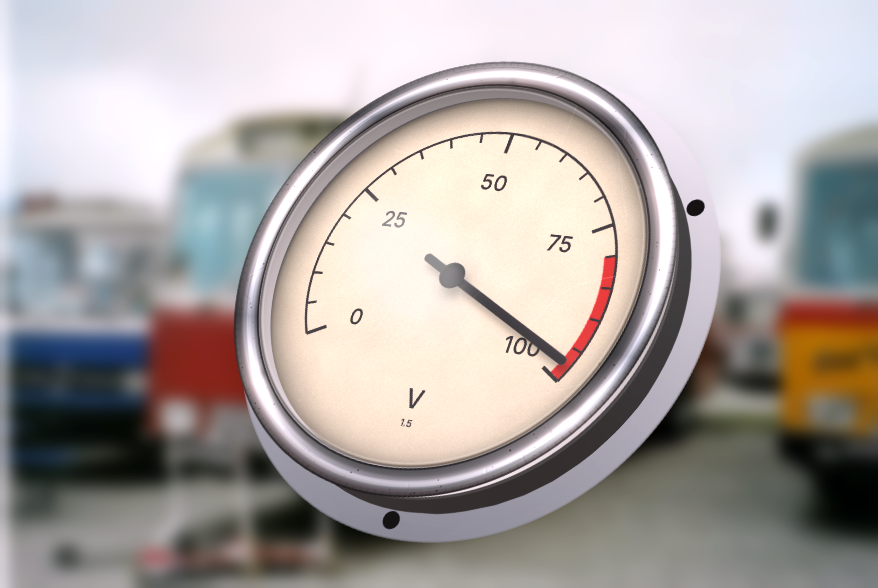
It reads 97.5 V
